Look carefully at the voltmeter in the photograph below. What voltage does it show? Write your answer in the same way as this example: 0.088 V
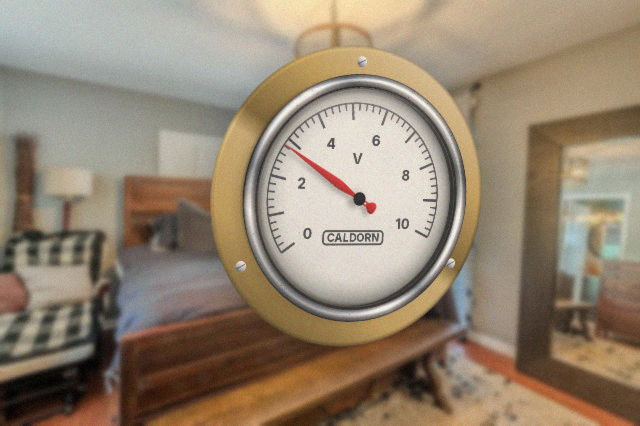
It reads 2.8 V
